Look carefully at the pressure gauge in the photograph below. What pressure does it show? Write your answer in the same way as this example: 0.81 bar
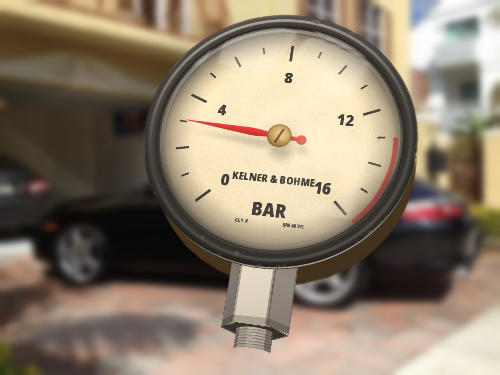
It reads 3 bar
